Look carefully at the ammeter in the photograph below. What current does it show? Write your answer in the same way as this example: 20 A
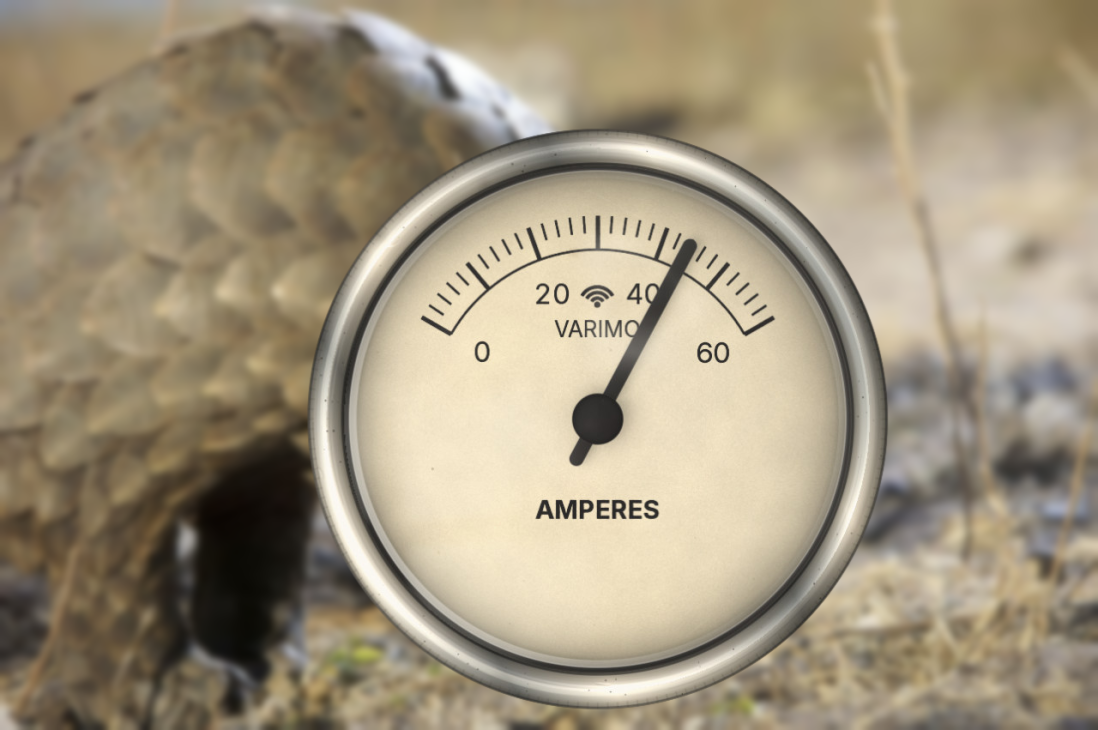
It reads 44 A
